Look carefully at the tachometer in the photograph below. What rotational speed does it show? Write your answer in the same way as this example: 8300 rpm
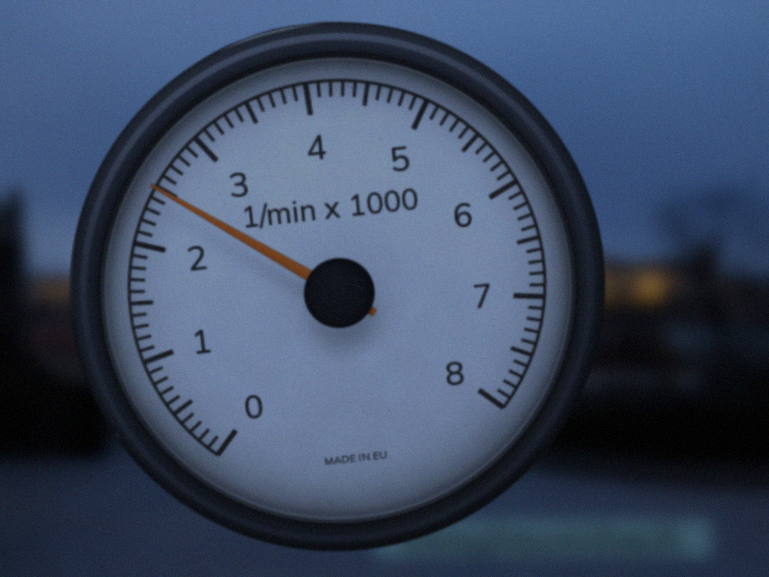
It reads 2500 rpm
